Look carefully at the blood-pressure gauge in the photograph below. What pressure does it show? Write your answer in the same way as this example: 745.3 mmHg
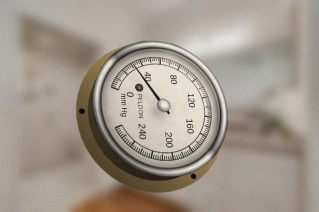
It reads 30 mmHg
